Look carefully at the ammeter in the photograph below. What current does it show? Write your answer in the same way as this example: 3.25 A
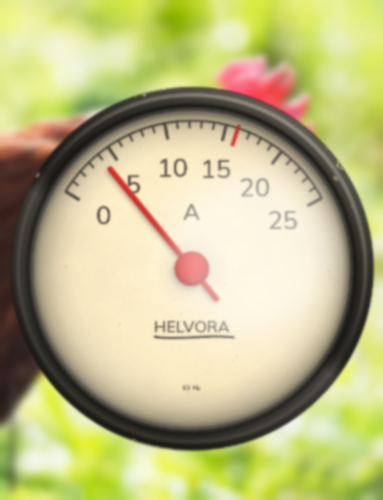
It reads 4 A
